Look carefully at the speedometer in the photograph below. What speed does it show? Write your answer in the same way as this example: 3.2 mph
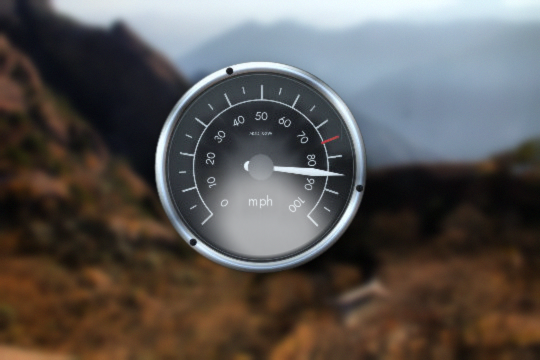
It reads 85 mph
